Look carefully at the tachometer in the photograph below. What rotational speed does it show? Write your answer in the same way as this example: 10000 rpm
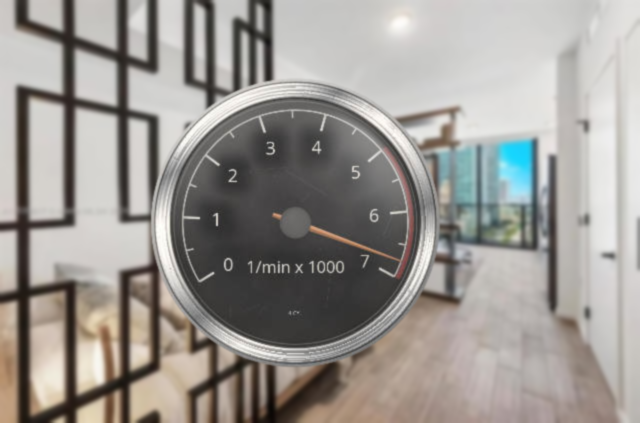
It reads 6750 rpm
